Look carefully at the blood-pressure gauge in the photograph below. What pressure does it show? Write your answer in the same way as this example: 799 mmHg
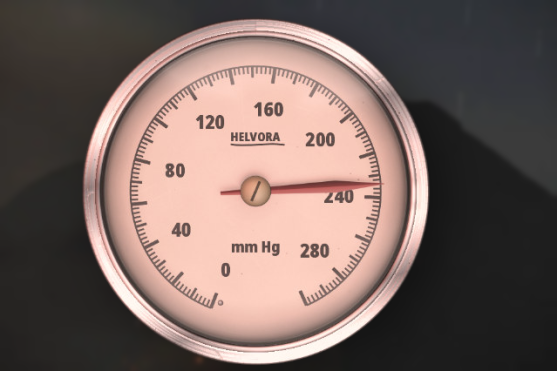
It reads 234 mmHg
